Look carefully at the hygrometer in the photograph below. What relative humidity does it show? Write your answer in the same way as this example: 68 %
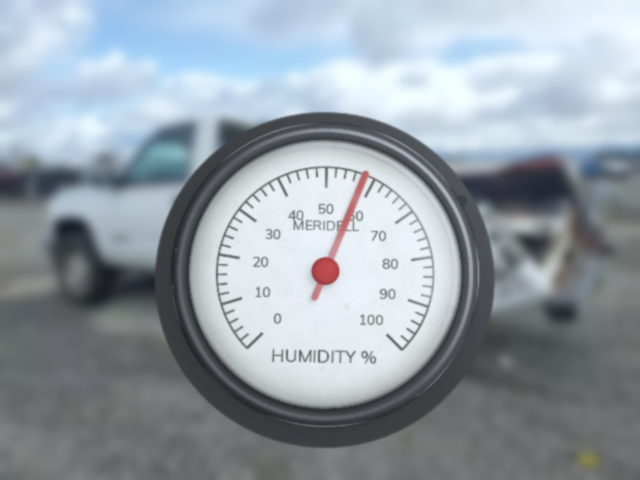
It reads 58 %
